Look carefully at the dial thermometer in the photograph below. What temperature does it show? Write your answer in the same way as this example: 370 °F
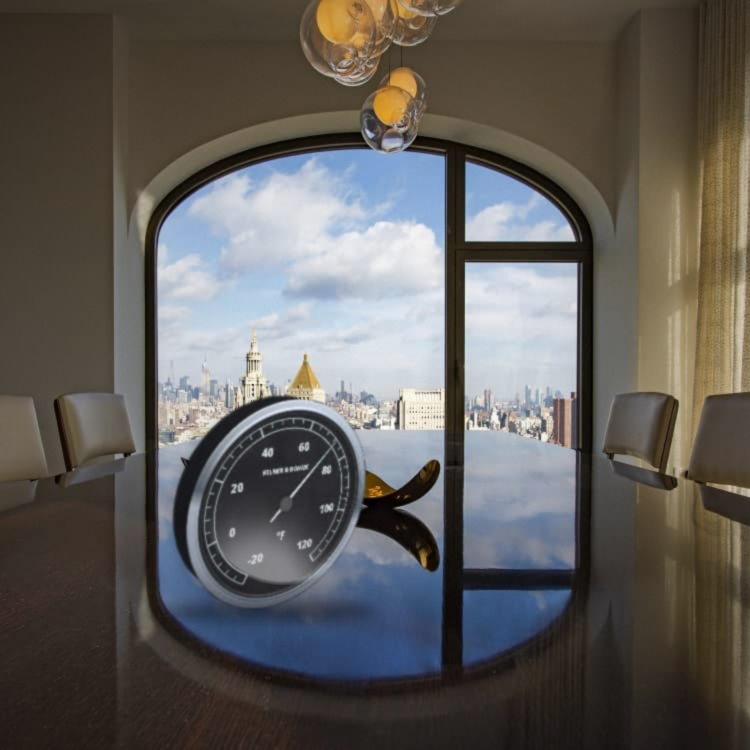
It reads 72 °F
